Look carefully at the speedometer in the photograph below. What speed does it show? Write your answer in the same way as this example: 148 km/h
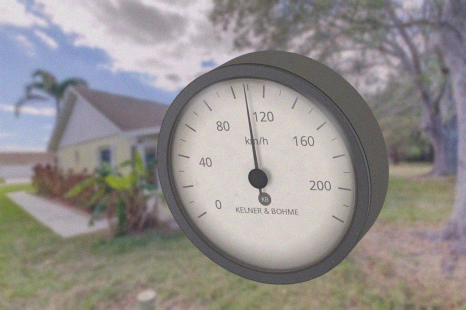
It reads 110 km/h
